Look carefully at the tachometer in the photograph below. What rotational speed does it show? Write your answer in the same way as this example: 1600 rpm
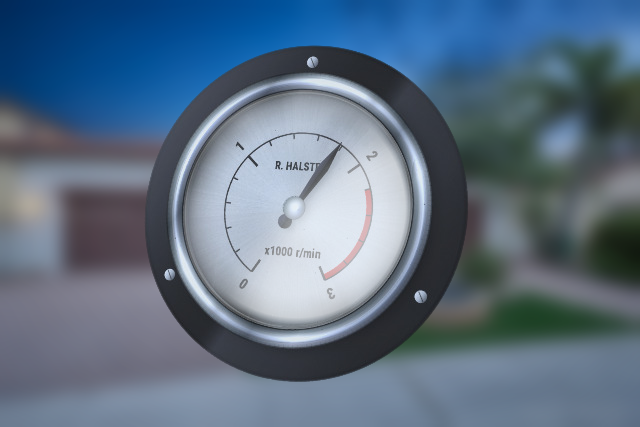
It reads 1800 rpm
